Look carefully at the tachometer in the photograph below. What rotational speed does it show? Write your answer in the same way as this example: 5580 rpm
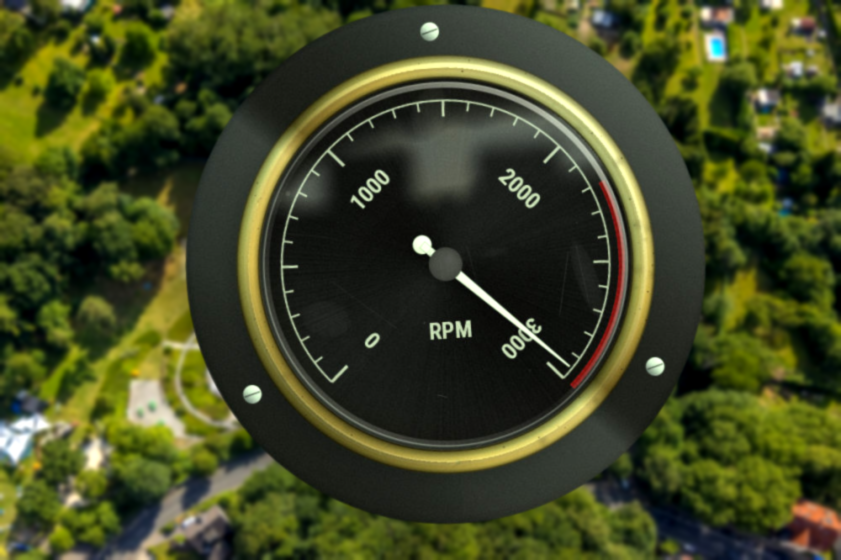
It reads 2950 rpm
